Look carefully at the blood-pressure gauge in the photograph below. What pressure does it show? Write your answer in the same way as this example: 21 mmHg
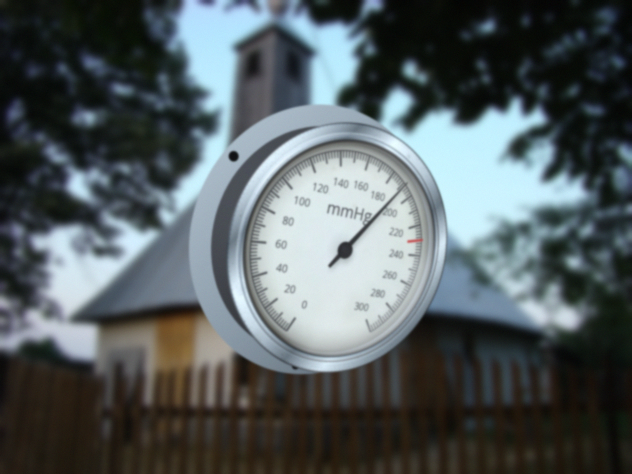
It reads 190 mmHg
